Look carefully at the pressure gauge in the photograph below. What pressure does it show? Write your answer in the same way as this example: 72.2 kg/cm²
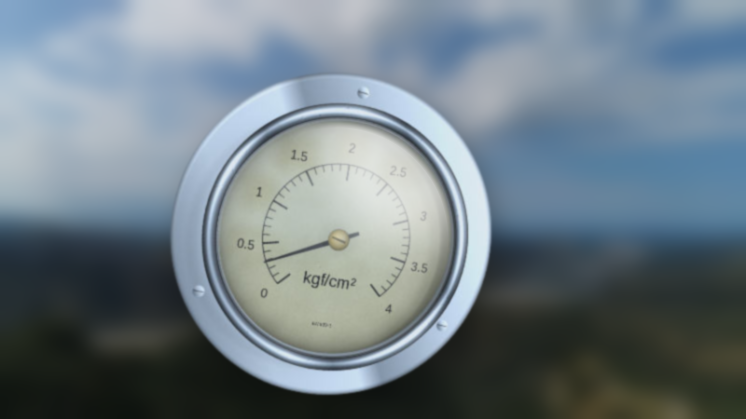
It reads 0.3 kg/cm²
